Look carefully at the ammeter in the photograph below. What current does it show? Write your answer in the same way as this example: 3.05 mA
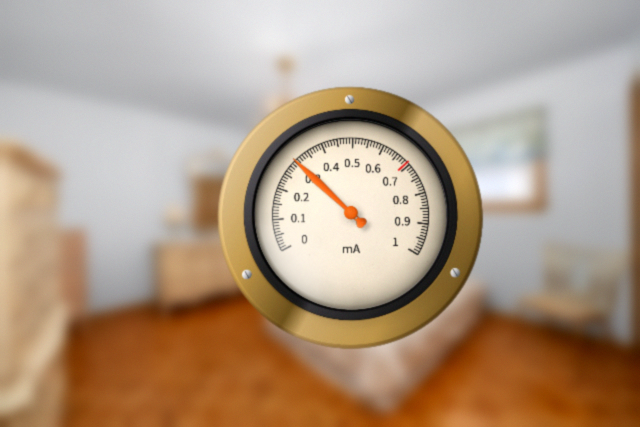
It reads 0.3 mA
